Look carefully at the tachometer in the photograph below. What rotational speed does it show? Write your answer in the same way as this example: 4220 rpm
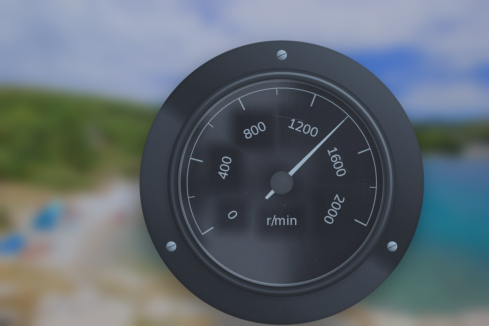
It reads 1400 rpm
